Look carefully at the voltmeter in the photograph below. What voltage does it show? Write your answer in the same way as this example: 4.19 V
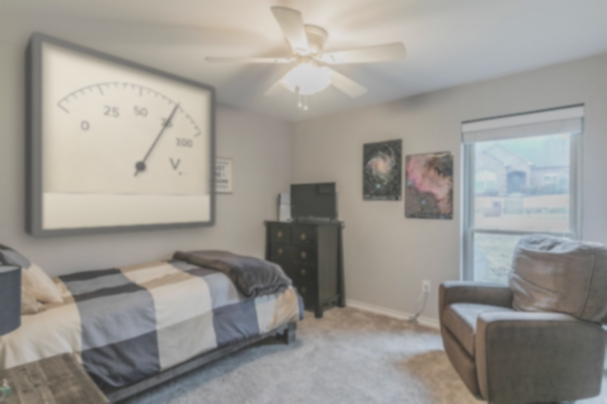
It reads 75 V
